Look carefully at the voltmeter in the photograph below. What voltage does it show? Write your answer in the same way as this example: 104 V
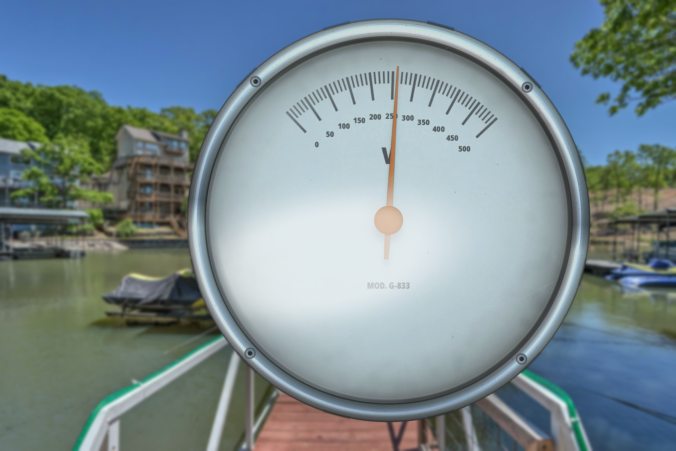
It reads 260 V
